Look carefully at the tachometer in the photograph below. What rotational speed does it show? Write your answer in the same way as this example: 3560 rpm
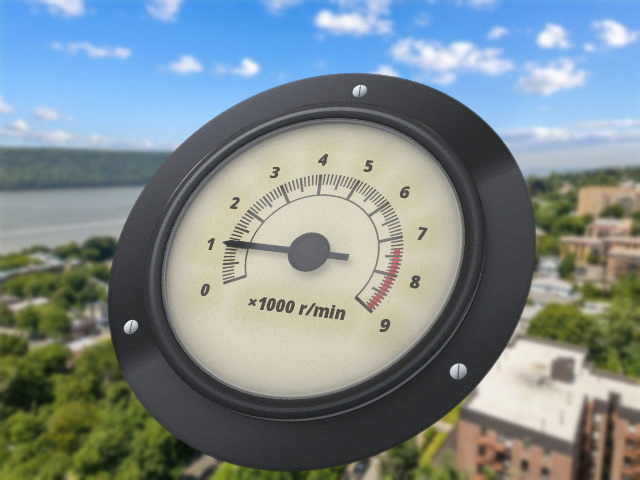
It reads 1000 rpm
